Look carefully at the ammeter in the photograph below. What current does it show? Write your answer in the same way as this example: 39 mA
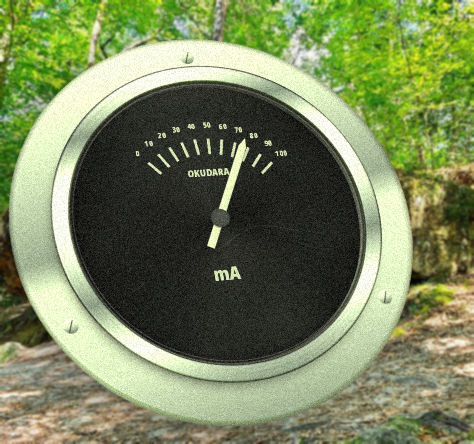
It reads 75 mA
